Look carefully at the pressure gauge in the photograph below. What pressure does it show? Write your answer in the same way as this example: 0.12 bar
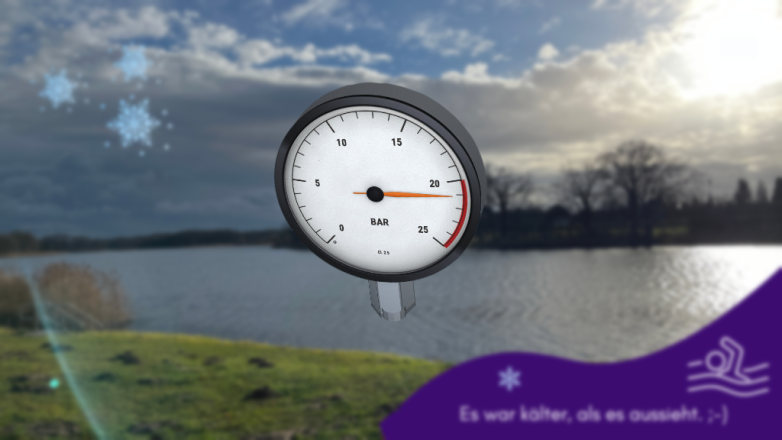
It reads 21 bar
